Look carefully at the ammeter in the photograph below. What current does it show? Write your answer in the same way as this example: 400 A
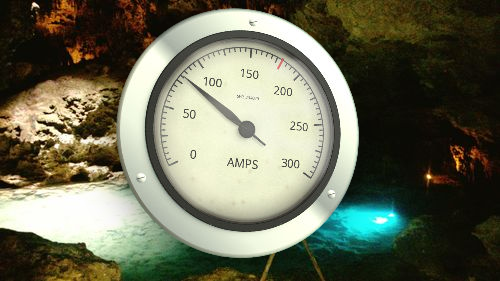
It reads 80 A
